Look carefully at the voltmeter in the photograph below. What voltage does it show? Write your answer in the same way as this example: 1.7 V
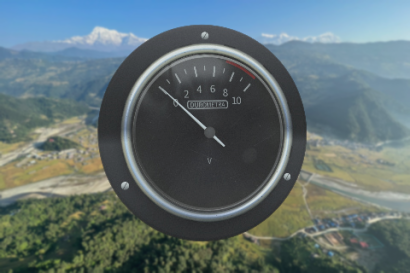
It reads 0 V
